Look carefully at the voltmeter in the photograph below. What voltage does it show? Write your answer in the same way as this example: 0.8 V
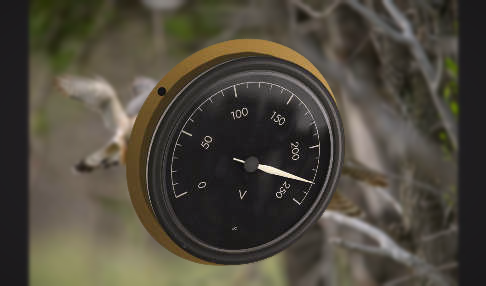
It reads 230 V
